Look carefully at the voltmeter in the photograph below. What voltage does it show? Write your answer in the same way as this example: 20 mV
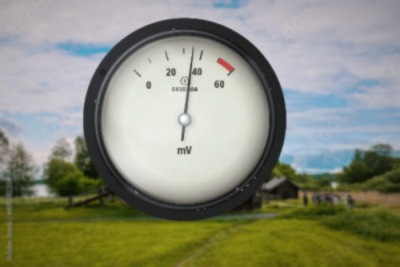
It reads 35 mV
